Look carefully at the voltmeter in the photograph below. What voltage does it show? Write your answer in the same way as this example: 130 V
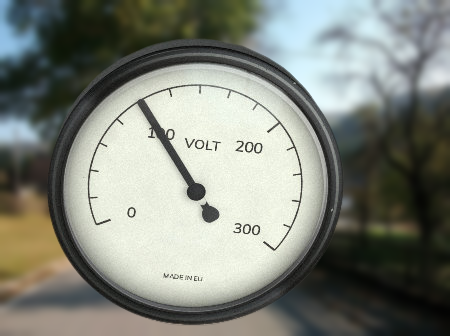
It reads 100 V
